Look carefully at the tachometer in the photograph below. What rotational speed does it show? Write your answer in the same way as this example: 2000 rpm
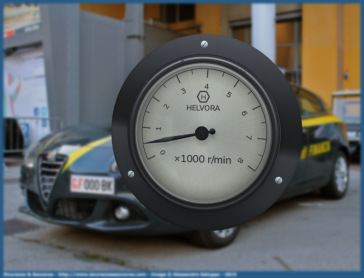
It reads 500 rpm
